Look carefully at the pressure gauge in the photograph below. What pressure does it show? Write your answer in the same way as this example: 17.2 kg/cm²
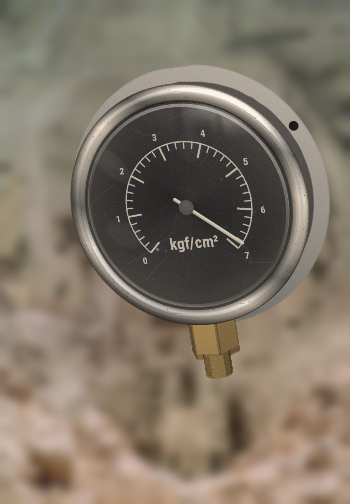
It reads 6.8 kg/cm²
